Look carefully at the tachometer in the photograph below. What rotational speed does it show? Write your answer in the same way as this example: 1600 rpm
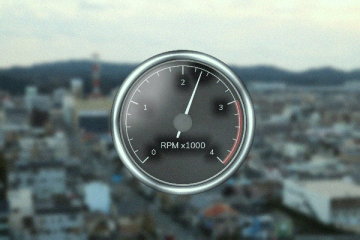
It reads 2300 rpm
